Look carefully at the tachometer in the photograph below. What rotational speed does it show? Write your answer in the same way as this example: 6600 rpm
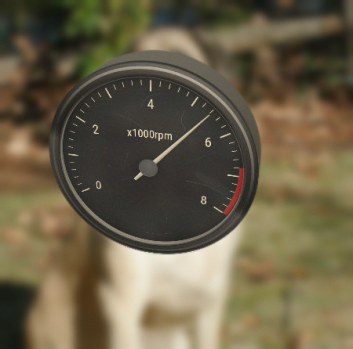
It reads 5400 rpm
